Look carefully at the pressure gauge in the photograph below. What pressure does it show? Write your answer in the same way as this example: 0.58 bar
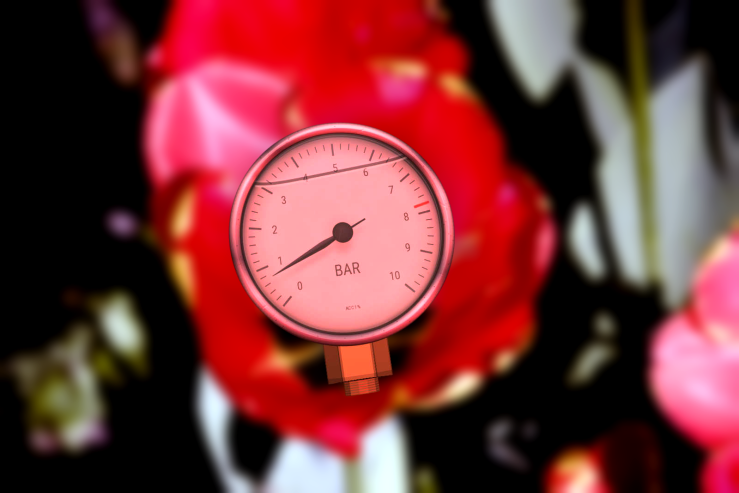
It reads 0.7 bar
